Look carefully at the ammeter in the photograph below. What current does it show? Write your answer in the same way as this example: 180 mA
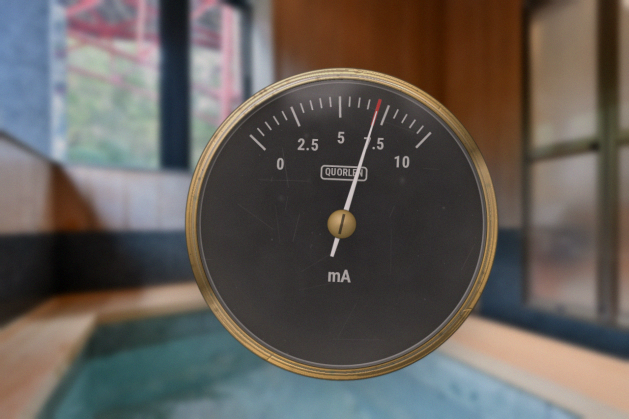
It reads 7 mA
